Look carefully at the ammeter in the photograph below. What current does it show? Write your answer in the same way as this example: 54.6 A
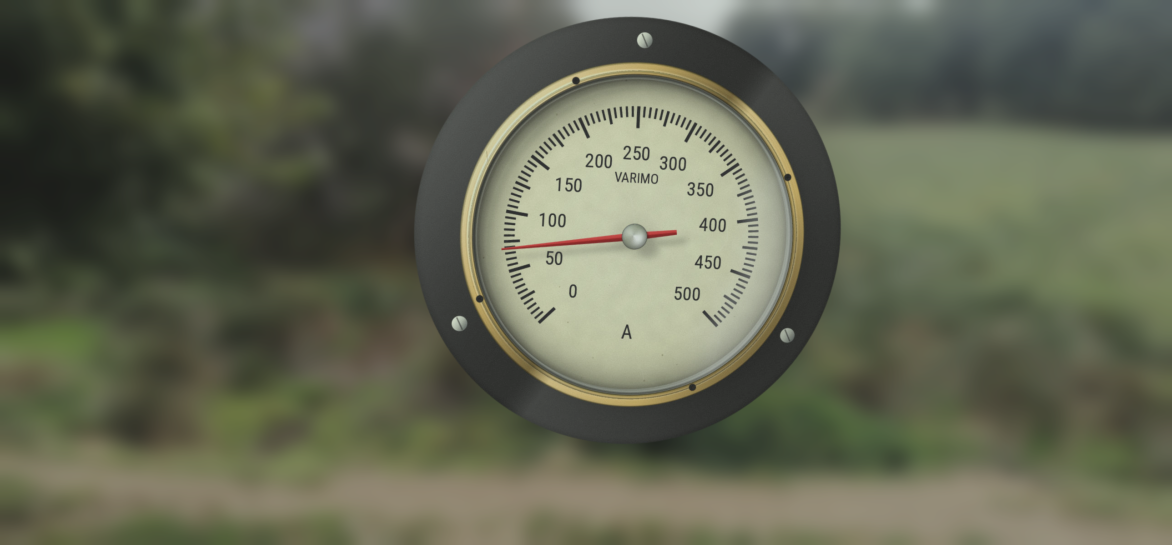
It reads 70 A
